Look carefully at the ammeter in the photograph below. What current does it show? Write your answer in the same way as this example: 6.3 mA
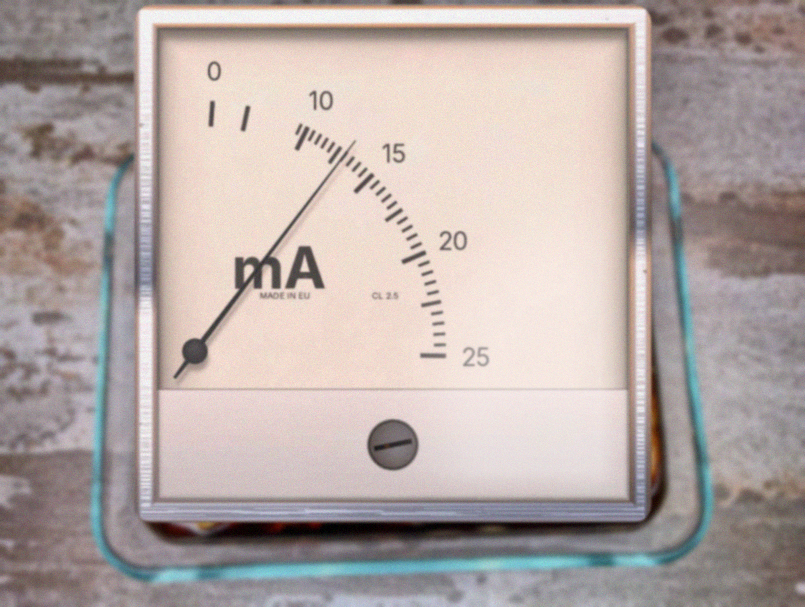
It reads 13 mA
